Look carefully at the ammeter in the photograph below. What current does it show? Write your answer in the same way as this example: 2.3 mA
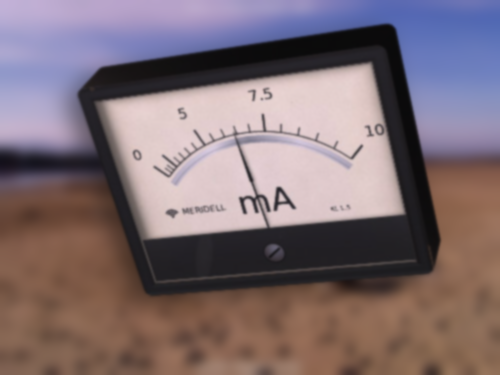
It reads 6.5 mA
